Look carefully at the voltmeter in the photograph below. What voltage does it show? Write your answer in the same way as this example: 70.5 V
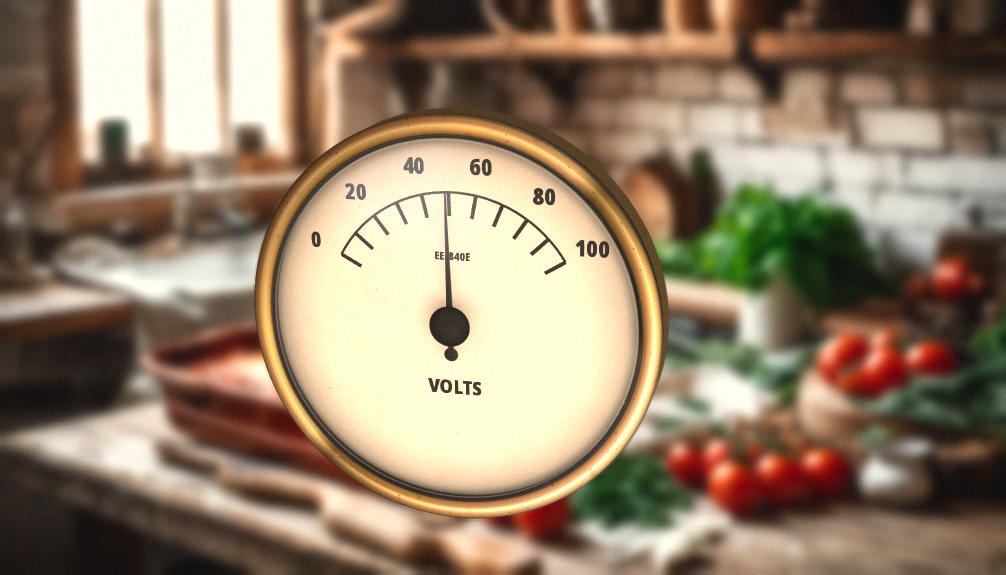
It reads 50 V
